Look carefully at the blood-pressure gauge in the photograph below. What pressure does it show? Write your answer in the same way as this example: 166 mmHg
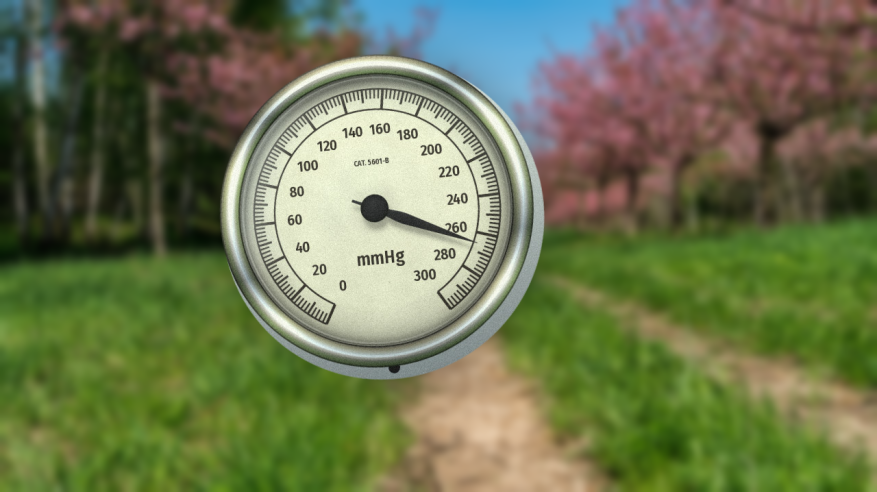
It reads 266 mmHg
